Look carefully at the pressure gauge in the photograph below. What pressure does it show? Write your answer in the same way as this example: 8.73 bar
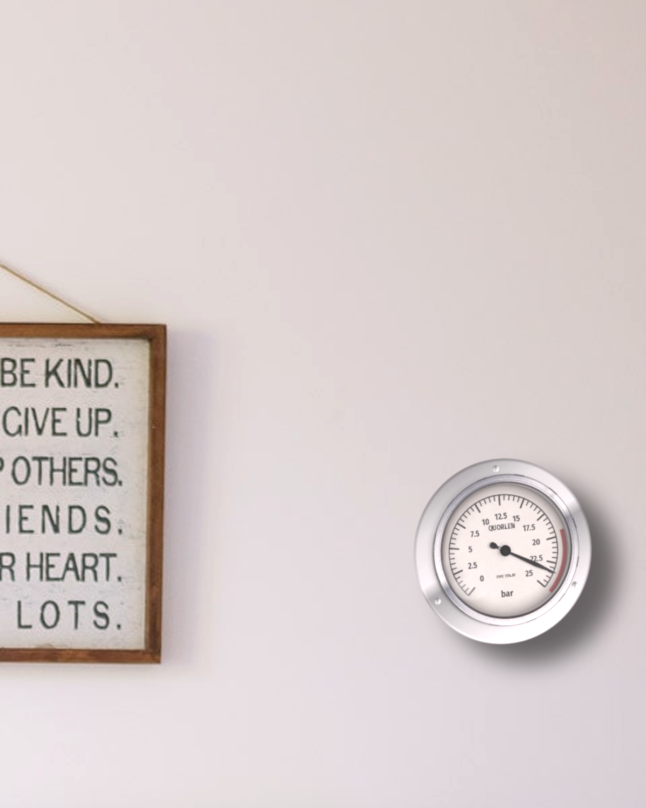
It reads 23.5 bar
